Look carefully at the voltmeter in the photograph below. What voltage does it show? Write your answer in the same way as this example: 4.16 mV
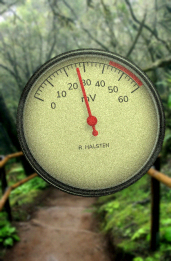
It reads 26 mV
